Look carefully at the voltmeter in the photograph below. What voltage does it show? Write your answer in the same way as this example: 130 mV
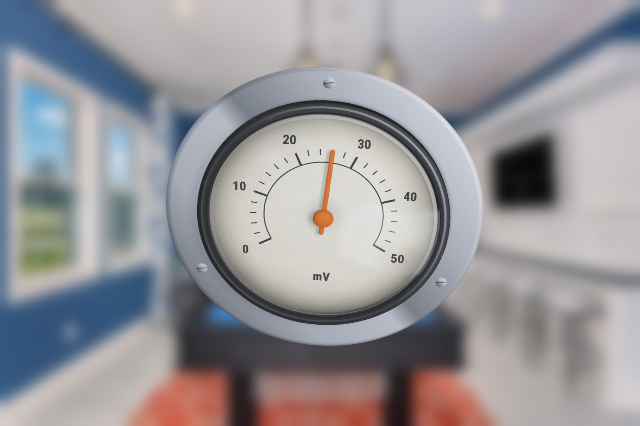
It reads 26 mV
